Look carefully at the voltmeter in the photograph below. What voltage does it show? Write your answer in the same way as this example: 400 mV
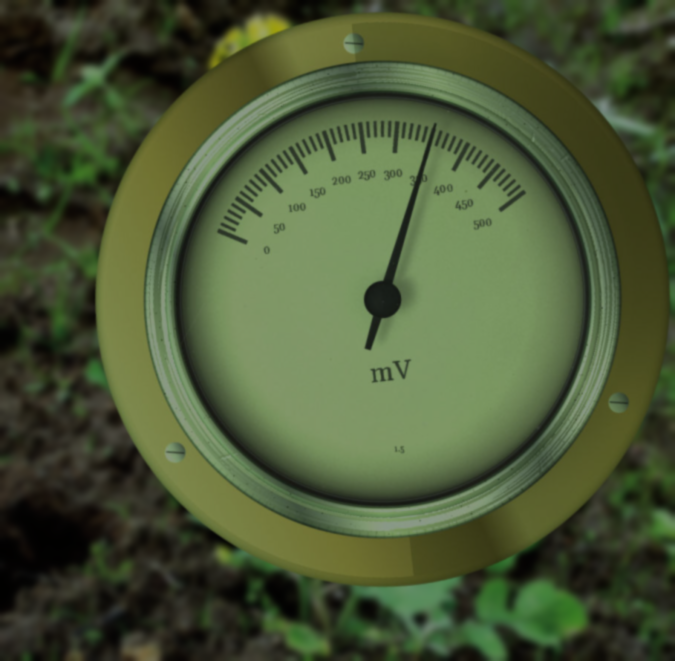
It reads 350 mV
